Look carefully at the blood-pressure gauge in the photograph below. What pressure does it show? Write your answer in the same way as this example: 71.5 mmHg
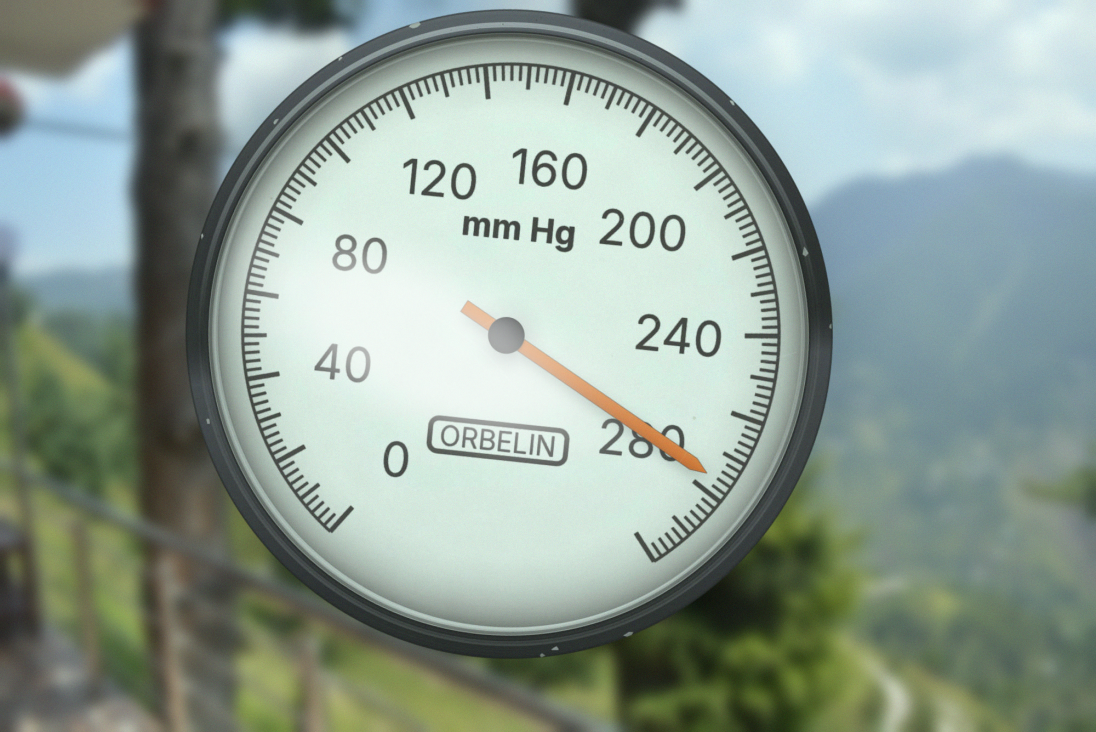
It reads 276 mmHg
